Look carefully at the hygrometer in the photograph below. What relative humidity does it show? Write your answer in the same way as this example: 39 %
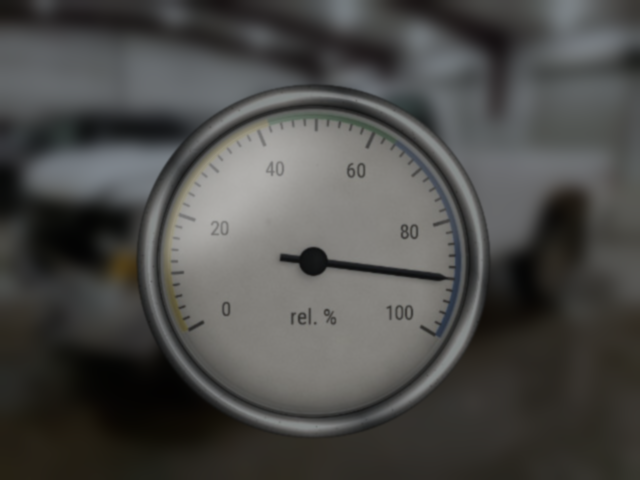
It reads 90 %
